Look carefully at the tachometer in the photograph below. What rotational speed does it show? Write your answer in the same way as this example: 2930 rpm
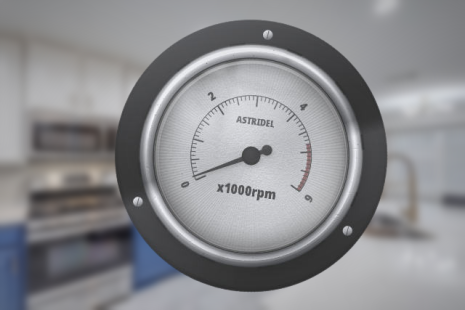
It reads 100 rpm
